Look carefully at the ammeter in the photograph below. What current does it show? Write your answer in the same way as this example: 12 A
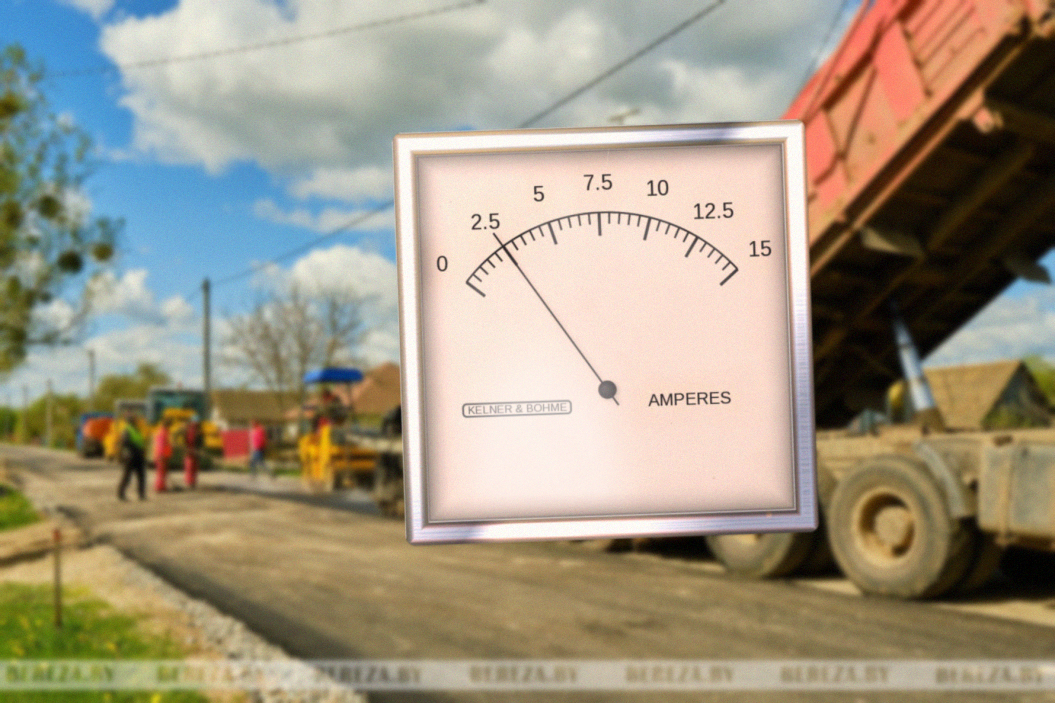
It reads 2.5 A
